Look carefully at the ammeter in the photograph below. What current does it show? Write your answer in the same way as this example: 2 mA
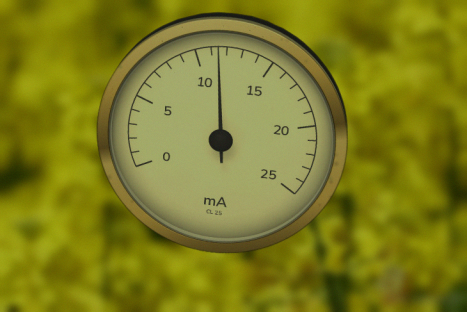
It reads 11.5 mA
